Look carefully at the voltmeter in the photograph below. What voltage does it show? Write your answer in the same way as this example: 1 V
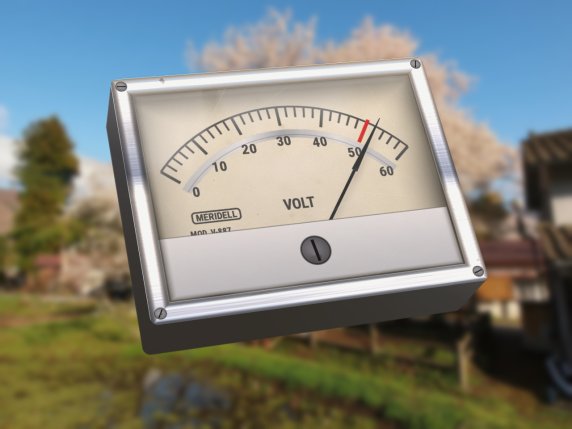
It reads 52 V
